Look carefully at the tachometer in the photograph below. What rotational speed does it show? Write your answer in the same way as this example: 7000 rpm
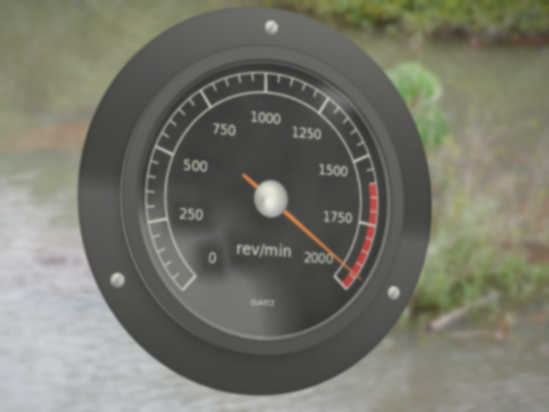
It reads 1950 rpm
